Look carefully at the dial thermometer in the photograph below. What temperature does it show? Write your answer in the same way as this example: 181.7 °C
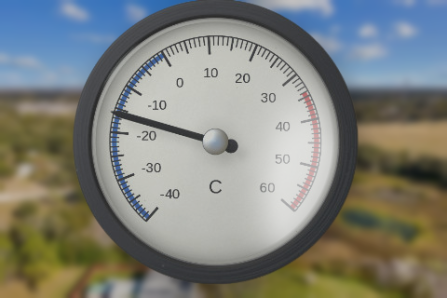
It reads -16 °C
